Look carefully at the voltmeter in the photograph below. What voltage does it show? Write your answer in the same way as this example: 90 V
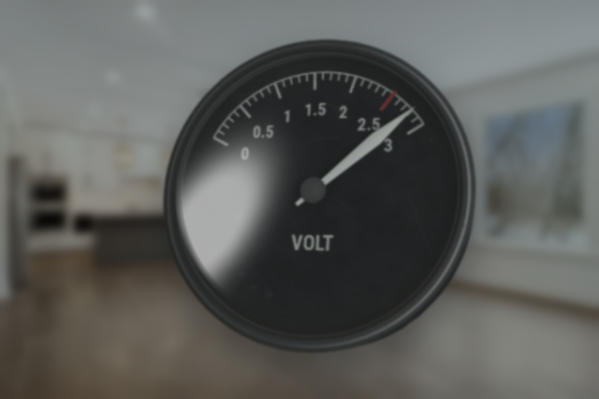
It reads 2.8 V
